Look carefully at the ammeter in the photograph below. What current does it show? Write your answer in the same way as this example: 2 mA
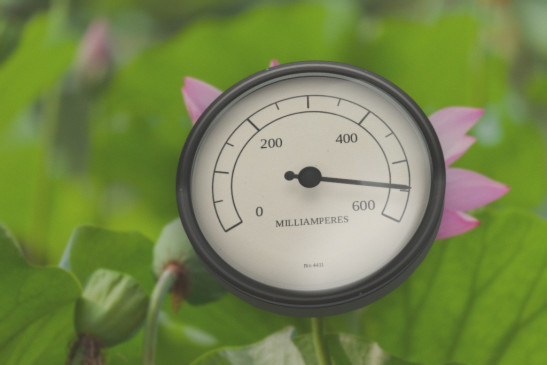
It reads 550 mA
